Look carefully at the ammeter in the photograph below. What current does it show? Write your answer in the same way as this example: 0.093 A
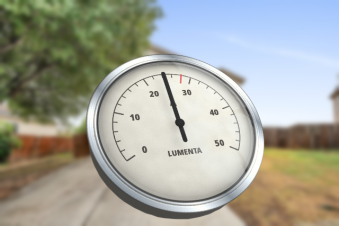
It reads 24 A
